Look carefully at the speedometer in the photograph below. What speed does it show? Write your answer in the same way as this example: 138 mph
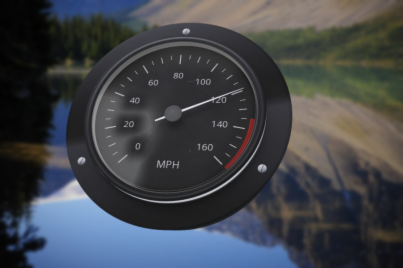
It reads 120 mph
